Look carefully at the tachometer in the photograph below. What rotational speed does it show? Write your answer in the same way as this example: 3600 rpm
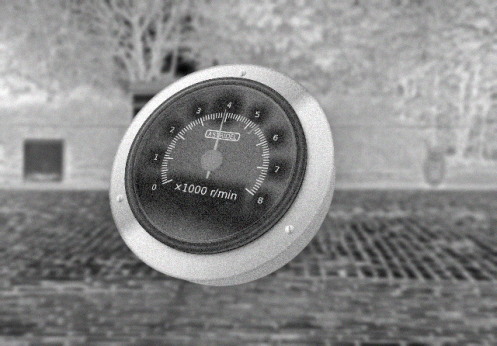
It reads 4000 rpm
